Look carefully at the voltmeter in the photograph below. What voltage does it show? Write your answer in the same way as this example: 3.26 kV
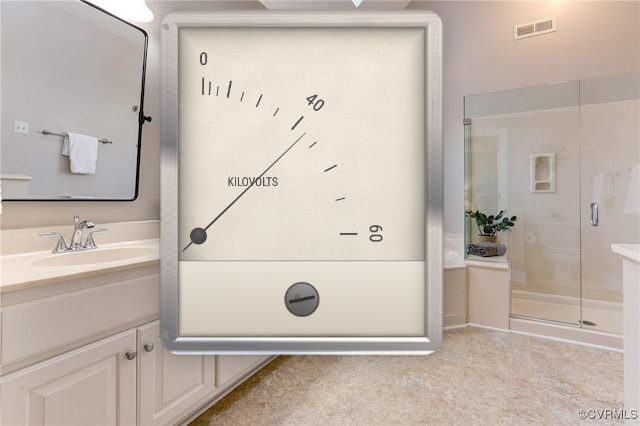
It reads 42.5 kV
